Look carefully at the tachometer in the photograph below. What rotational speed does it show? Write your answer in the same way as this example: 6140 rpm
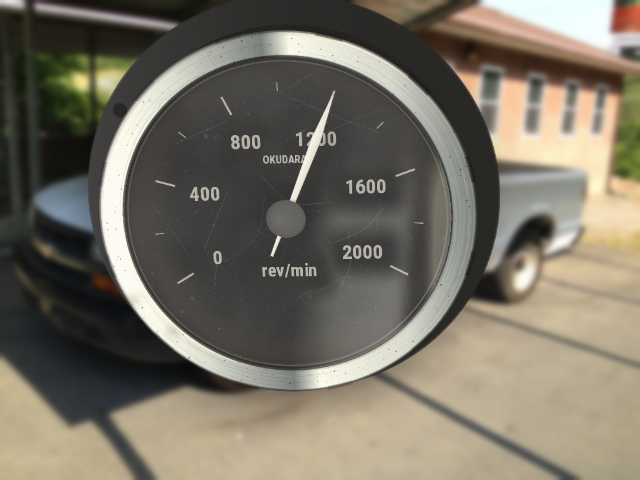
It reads 1200 rpm
